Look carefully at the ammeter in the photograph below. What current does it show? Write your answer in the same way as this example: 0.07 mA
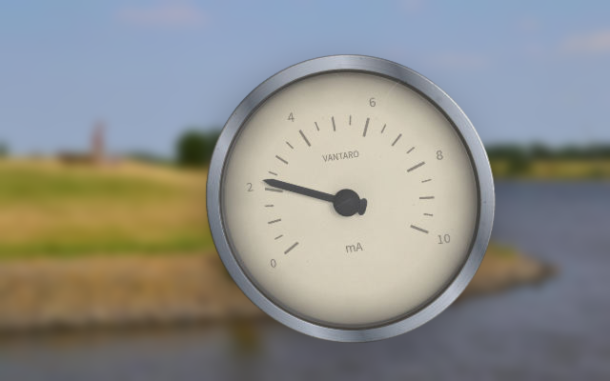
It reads 2.25 mA
